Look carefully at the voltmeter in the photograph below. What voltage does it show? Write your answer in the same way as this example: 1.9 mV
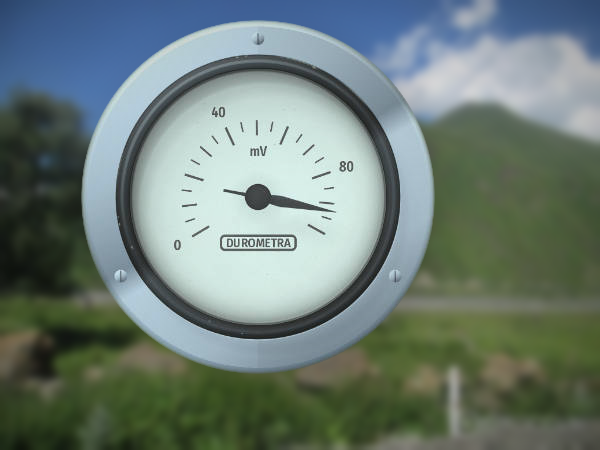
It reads 92.5 mV
